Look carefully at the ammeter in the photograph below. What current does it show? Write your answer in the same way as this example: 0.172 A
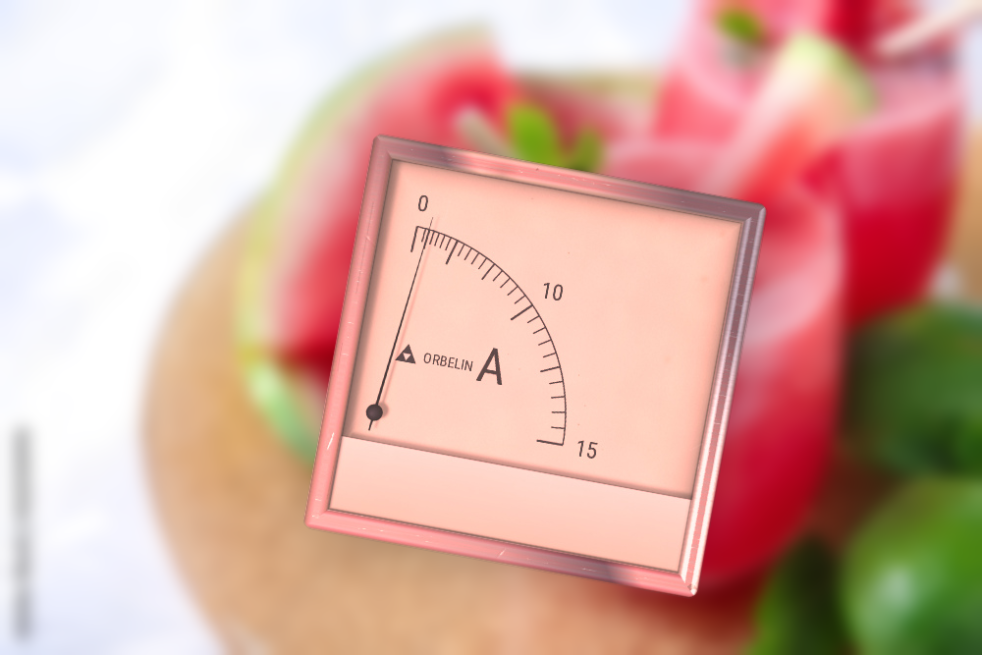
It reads 2.5 A
